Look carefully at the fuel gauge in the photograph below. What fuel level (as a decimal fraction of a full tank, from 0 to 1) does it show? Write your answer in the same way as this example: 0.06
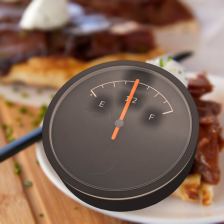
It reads 0.5
